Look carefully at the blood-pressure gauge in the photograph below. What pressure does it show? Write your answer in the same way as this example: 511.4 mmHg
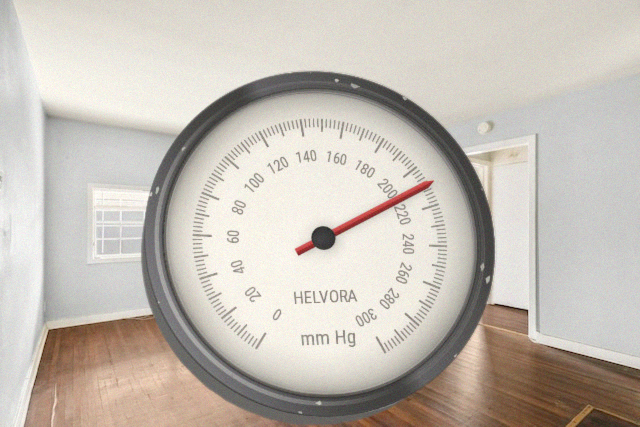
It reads 210 mmHg
